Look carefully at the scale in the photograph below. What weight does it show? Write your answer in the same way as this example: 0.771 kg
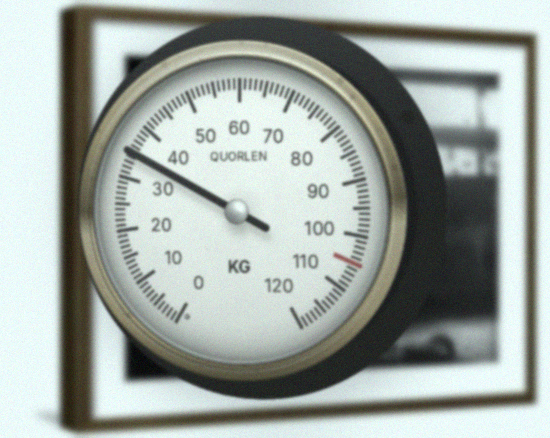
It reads 35 kg
